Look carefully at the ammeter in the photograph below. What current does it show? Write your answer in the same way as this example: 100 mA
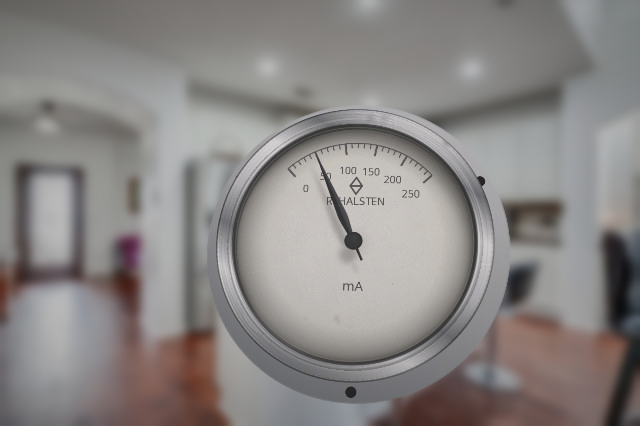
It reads 50 mA
